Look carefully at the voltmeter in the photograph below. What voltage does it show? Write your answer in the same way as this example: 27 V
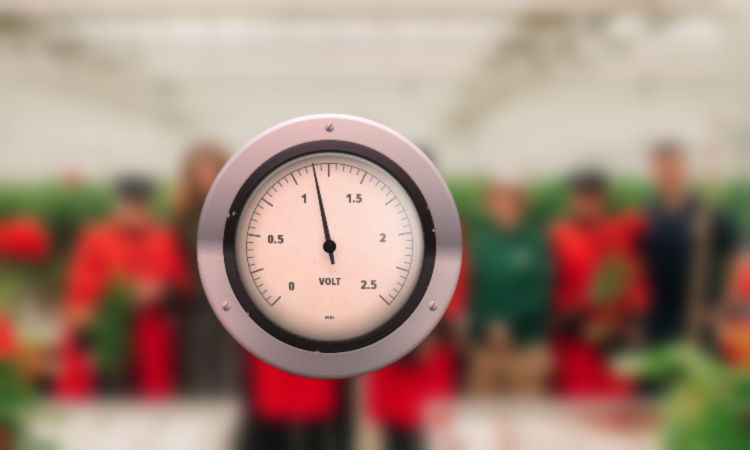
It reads 1.15 V
